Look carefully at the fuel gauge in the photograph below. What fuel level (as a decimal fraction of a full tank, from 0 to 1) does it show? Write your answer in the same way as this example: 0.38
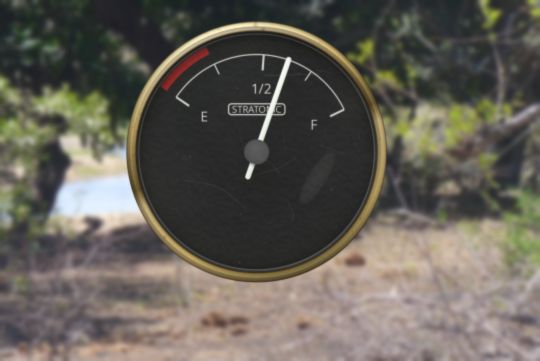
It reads 0.625
